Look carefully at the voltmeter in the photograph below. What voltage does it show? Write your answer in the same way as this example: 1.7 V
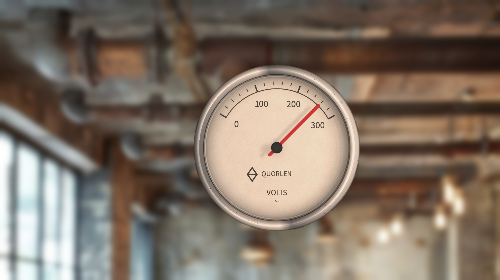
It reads 260 V
